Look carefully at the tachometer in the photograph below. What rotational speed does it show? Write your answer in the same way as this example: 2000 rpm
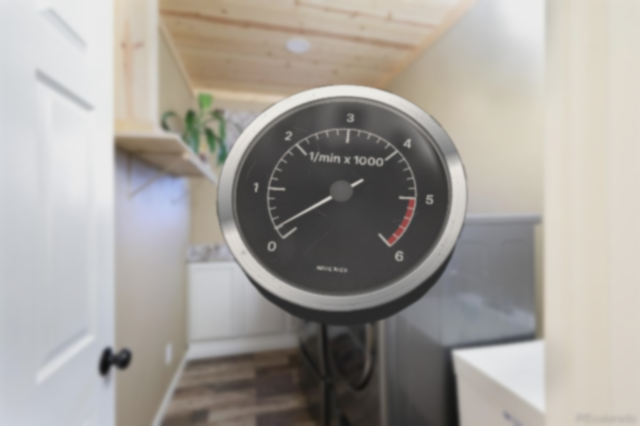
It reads 200 rpm
